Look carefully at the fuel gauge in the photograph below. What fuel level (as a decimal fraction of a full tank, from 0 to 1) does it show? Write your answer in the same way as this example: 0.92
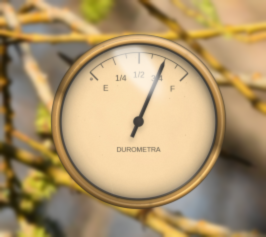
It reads 0.75
